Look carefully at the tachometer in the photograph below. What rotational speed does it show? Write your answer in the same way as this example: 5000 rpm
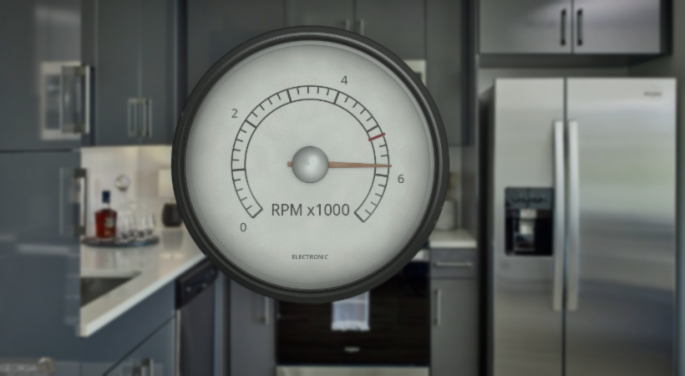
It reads 5800 rpm
